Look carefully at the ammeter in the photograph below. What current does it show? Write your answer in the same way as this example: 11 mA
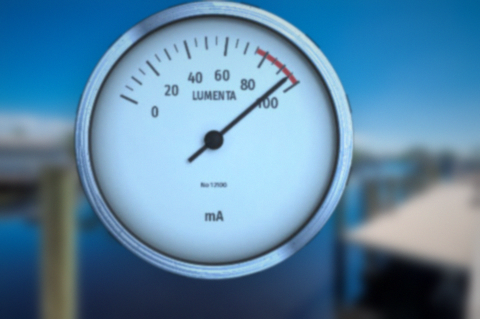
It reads 95 mA
